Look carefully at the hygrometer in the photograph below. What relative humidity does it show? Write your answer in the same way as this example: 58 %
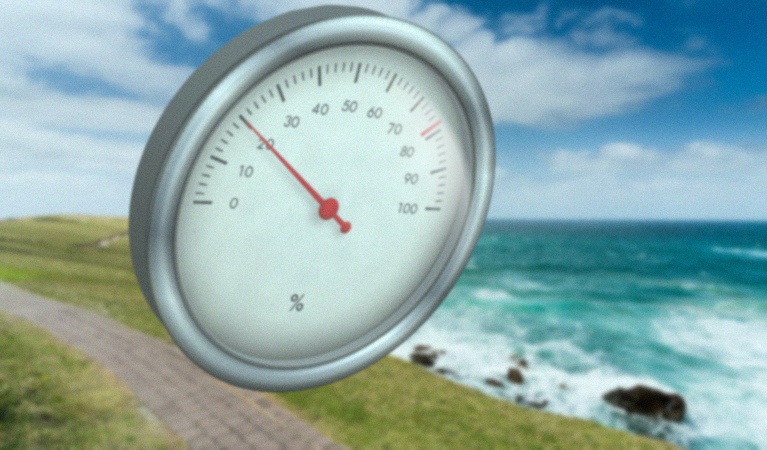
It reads 20 %
